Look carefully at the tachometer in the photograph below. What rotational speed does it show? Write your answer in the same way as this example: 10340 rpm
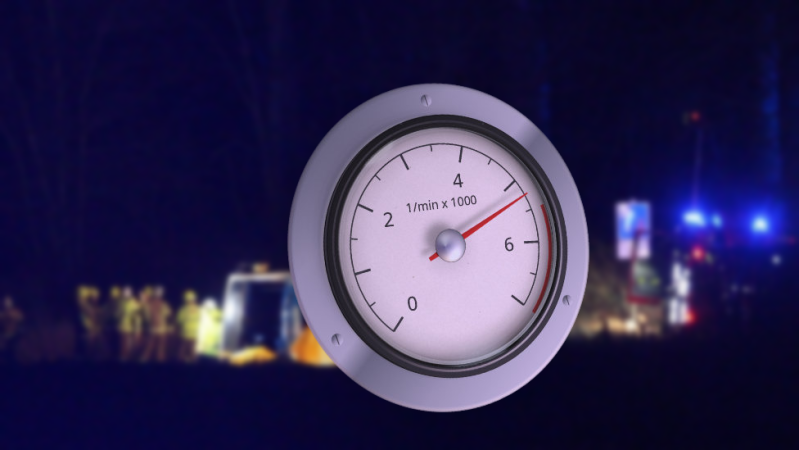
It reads 5250 rpm
